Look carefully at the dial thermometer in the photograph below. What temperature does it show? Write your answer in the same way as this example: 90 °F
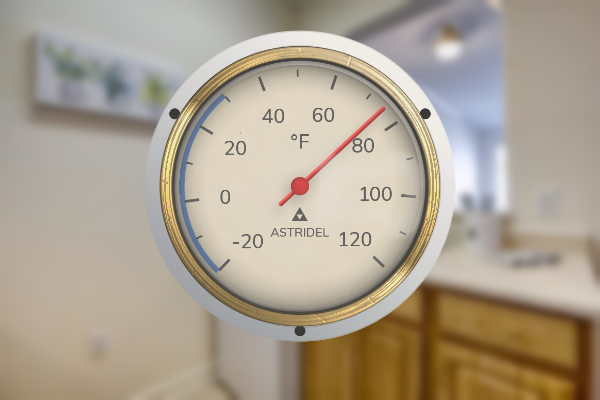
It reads 75 °F
